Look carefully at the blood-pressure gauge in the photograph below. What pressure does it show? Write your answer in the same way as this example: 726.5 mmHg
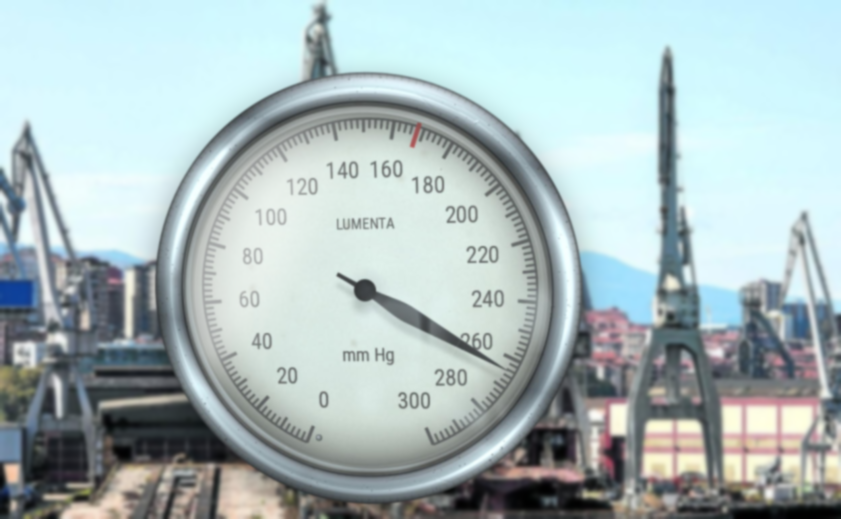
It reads 264 mmHg
